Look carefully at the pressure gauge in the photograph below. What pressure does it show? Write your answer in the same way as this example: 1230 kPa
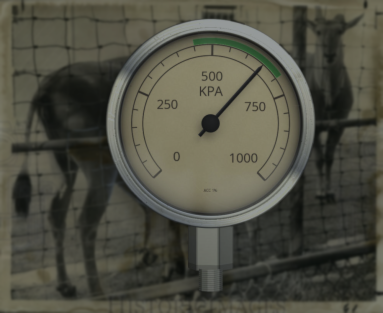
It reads 650 kPa
